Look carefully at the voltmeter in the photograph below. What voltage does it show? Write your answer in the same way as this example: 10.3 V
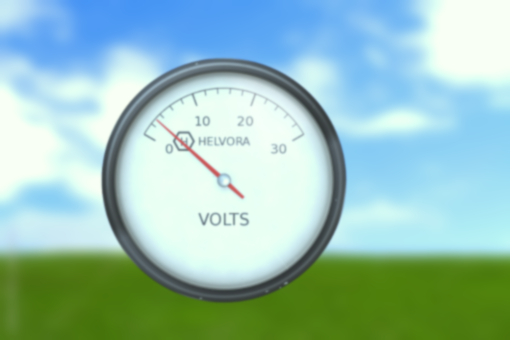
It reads 3 V
